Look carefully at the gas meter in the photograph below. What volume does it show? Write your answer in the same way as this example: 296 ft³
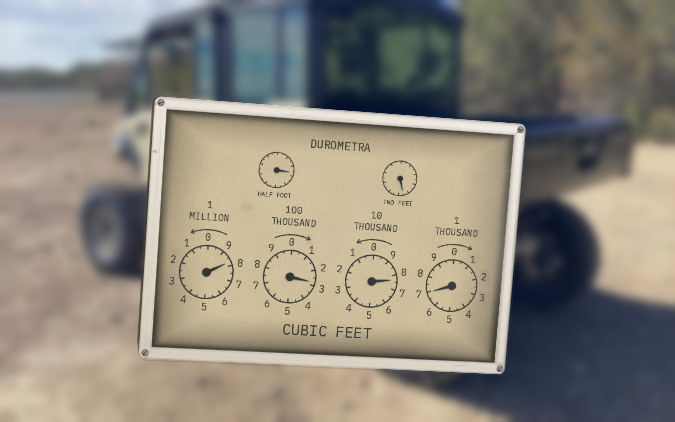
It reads 827700 ft³
